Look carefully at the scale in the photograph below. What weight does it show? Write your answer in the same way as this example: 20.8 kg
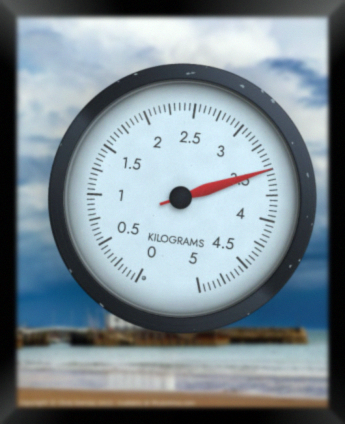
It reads 3.5 kg
